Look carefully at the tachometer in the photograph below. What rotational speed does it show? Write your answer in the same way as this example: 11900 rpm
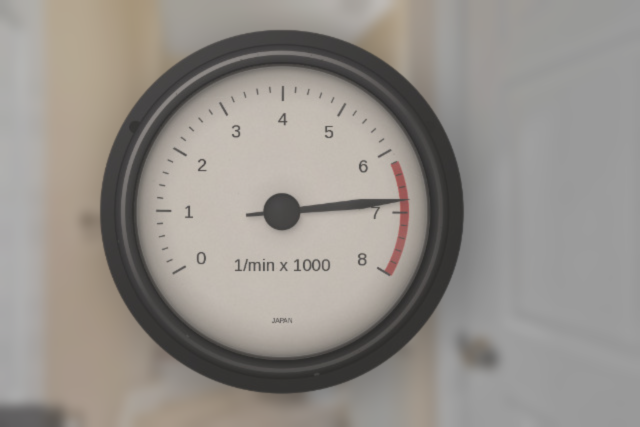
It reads 6800 rpm
